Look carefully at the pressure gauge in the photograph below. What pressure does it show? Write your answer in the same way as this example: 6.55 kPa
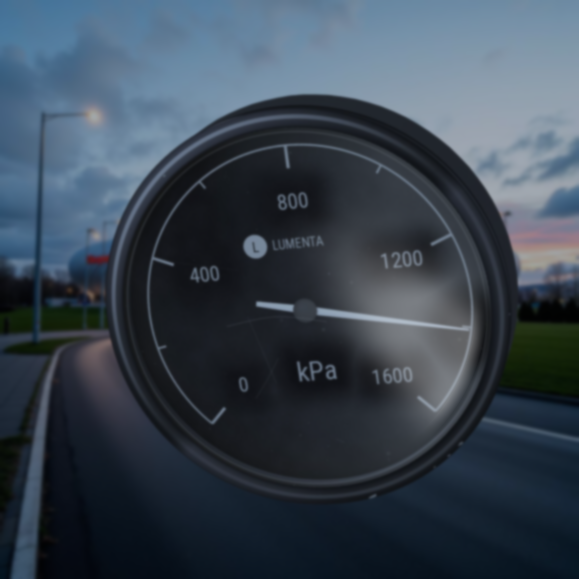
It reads 1400 kPa
